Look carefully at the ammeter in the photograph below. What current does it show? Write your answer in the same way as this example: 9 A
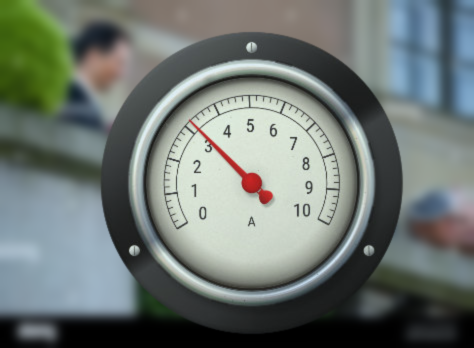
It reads 3.2 A
